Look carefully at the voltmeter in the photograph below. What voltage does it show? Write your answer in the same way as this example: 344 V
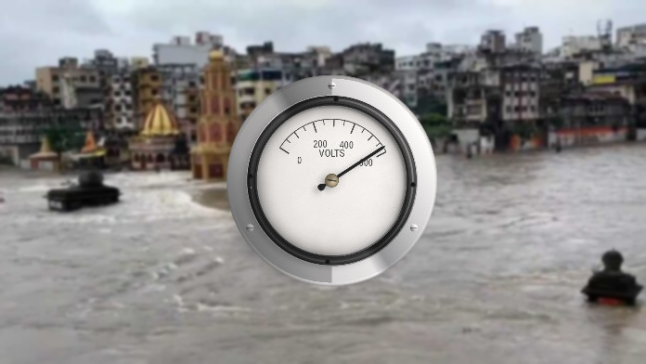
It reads 575 V
